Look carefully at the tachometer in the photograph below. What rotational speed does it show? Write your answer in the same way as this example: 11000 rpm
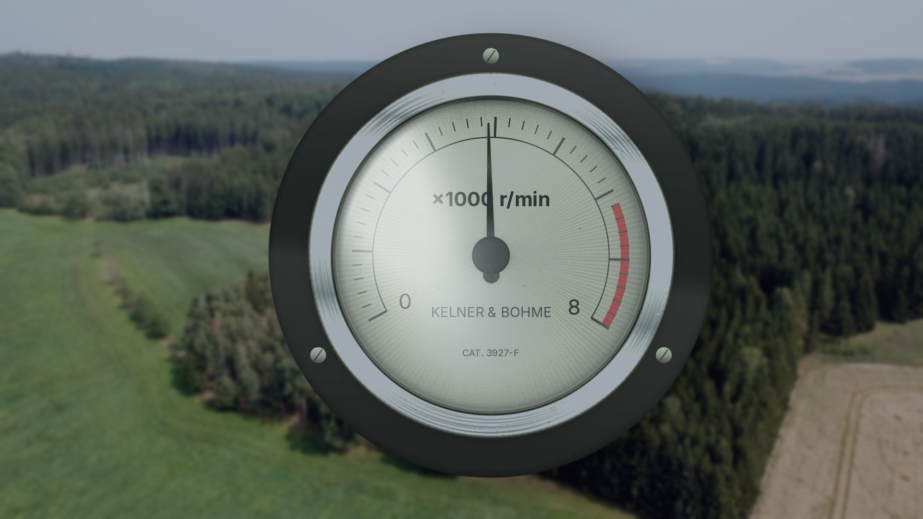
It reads 3900 rpm
